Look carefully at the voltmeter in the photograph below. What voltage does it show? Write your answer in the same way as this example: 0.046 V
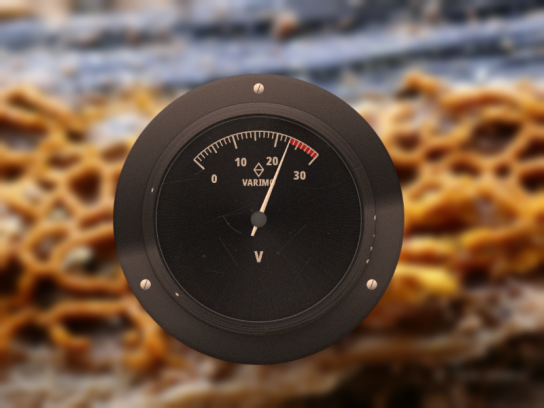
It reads 23 V
